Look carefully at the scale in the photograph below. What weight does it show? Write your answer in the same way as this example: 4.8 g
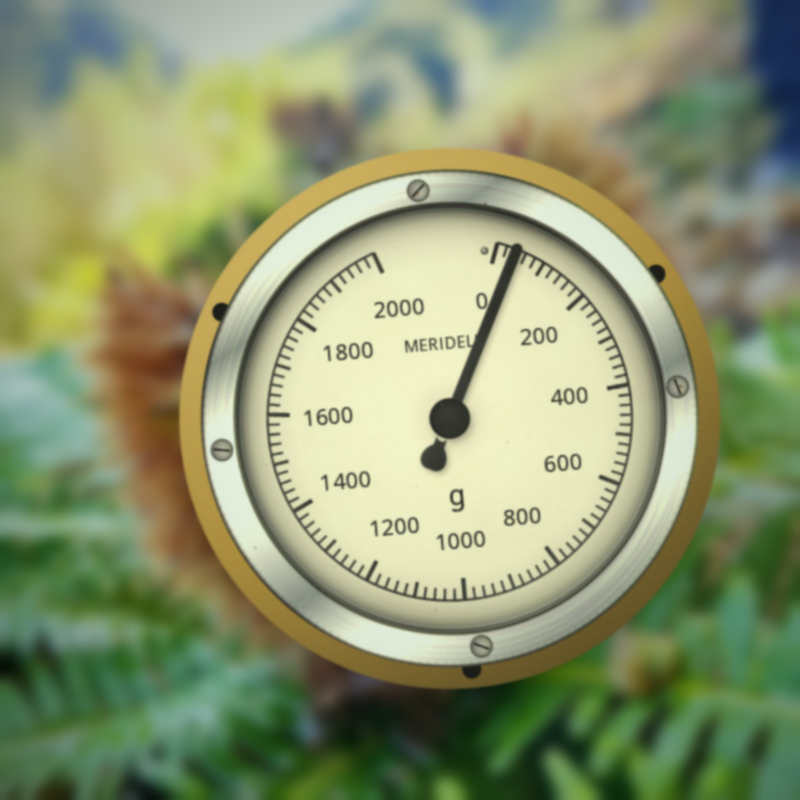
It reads 40 g
